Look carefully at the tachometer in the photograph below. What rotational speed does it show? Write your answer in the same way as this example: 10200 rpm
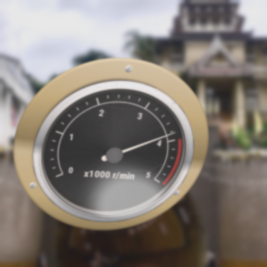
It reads 3800 rpm
